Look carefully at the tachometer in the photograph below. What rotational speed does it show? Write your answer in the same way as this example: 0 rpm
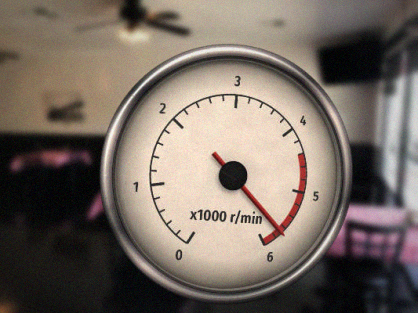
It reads 5700 rpm
